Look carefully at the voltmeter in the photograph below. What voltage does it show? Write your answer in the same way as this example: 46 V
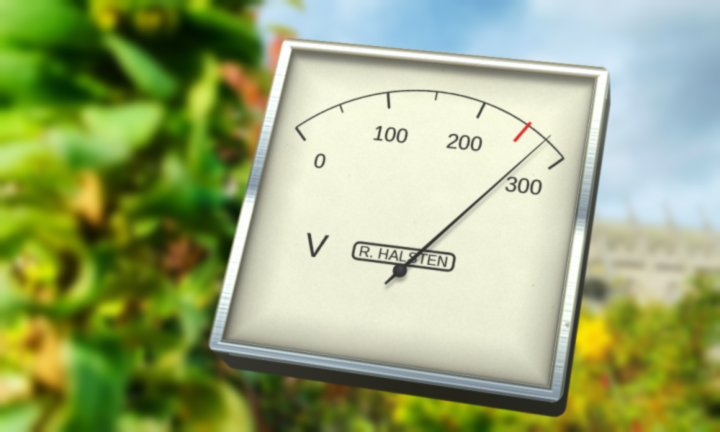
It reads 275 V
